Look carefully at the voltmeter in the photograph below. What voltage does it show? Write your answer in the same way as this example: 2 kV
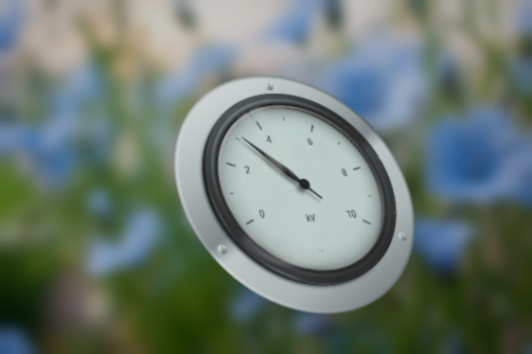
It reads 3 kV
